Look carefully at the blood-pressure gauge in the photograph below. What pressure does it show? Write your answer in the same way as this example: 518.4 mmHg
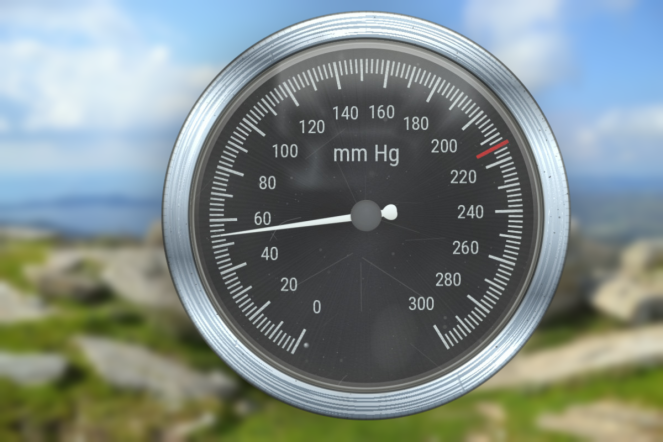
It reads 54 mmHg
